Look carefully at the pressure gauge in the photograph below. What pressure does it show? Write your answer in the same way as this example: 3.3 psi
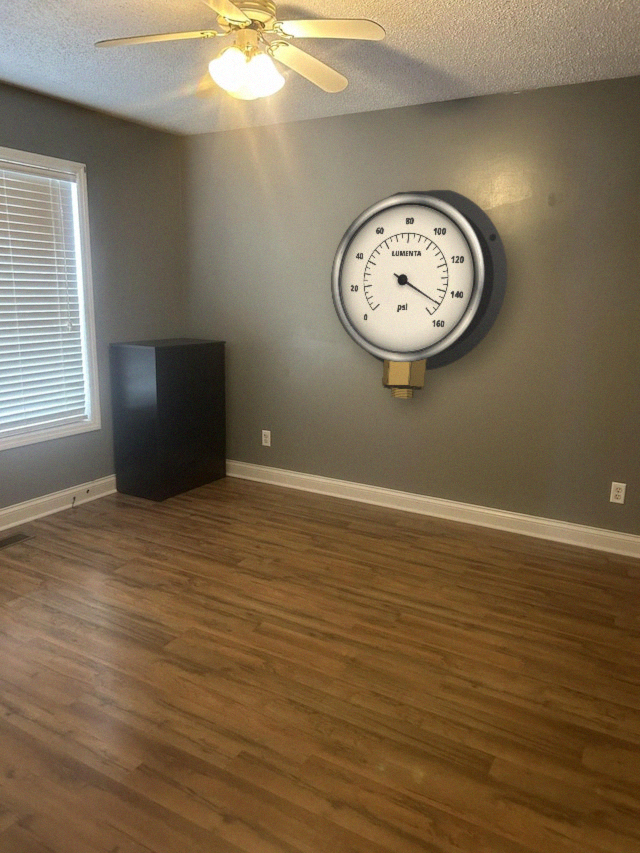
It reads 150 psi
